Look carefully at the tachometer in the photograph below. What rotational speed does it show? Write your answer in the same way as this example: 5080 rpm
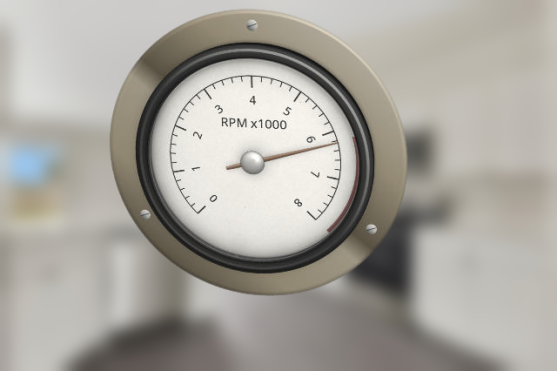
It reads 6200 rpm
